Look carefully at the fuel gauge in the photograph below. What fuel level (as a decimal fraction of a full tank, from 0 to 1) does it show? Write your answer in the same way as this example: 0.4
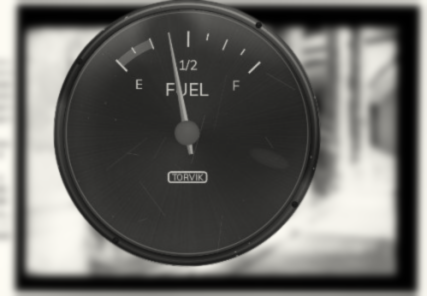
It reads 0.375
